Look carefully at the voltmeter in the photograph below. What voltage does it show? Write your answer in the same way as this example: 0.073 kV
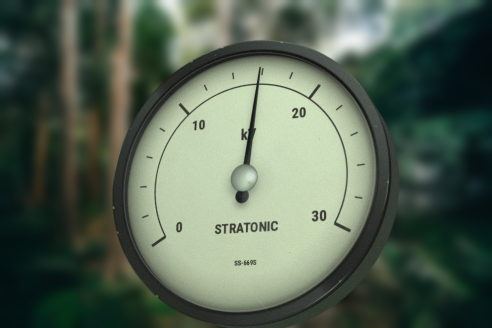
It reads 16 kV
